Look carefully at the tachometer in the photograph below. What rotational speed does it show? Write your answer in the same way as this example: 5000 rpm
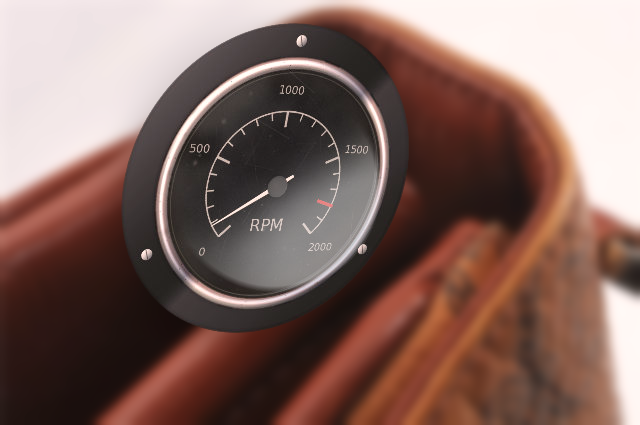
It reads 100 rpm
